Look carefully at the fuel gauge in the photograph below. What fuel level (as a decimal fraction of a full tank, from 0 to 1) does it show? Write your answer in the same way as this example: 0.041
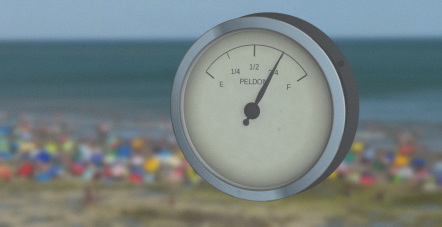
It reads 0.75
